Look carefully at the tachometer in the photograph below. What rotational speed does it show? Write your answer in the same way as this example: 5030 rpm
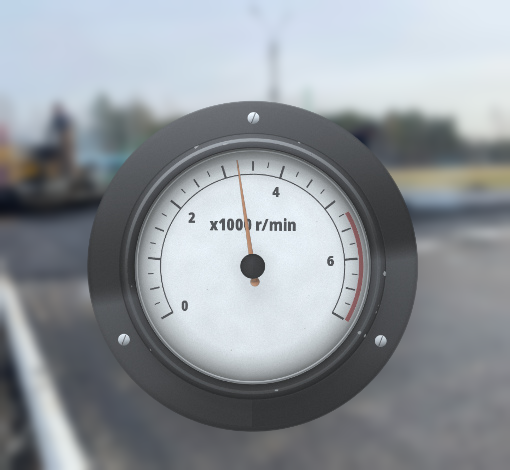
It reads 3250 rpm
